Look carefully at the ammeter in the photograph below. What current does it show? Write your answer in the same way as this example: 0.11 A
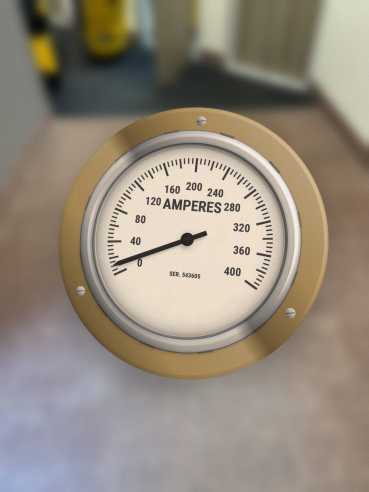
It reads 10 A
